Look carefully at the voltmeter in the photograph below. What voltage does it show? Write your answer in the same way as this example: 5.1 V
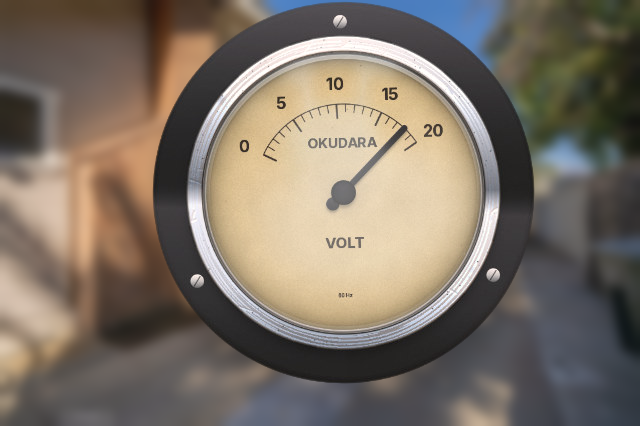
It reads 18 V
